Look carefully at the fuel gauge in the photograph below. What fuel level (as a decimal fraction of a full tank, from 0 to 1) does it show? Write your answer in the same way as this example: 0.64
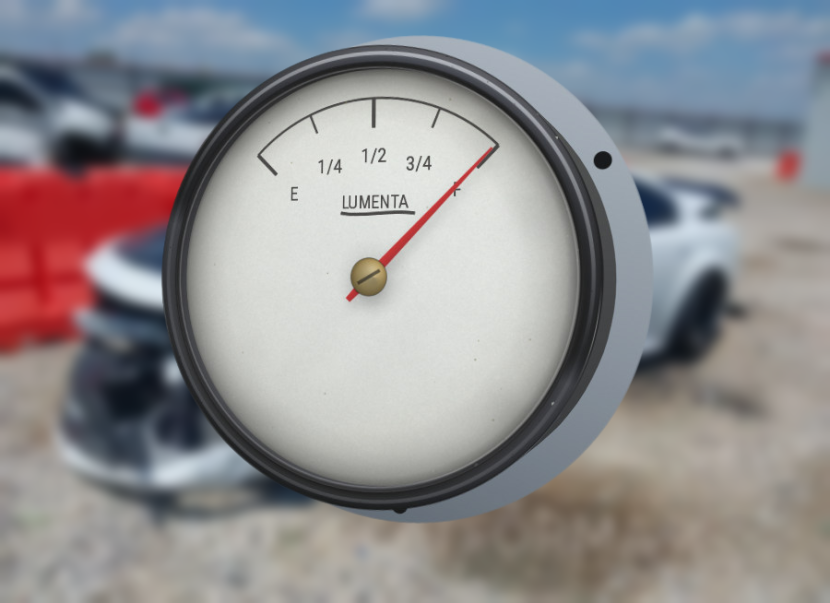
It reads 1
